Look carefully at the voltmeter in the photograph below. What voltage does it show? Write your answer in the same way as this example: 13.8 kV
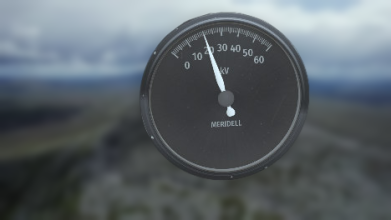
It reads 20 kV
